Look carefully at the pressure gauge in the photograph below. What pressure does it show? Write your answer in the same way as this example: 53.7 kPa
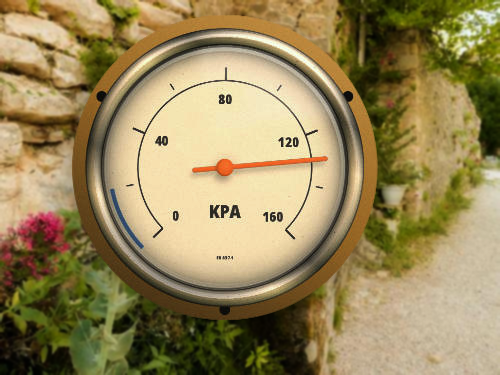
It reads 130 kPa
